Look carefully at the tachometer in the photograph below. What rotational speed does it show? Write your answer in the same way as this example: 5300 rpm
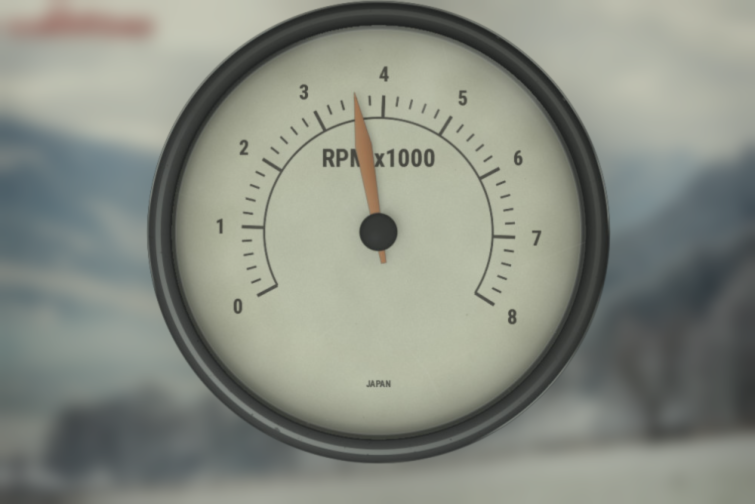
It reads 3600 rpm
